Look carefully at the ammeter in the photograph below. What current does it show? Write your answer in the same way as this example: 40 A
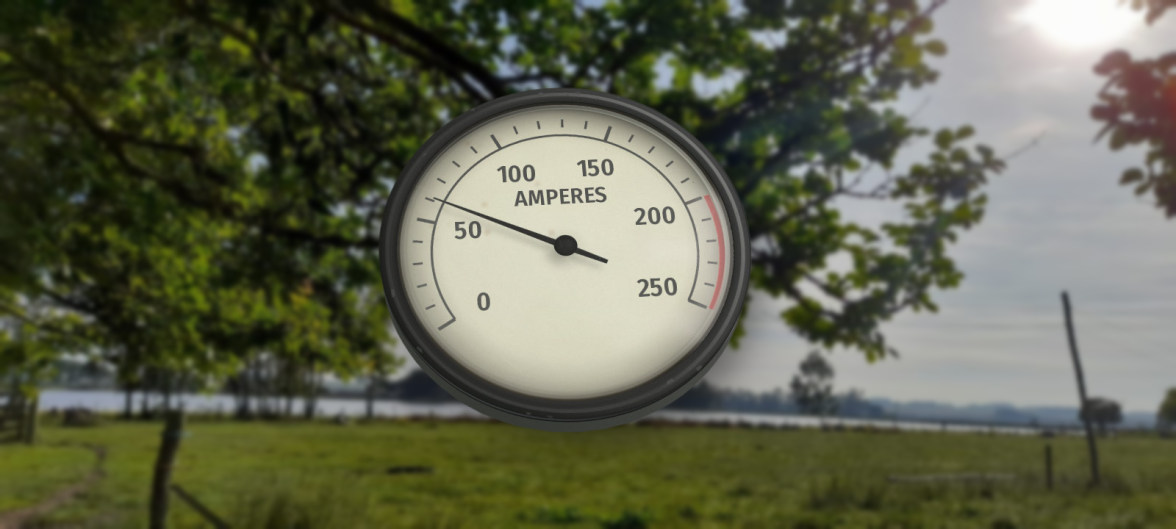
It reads 60 A
